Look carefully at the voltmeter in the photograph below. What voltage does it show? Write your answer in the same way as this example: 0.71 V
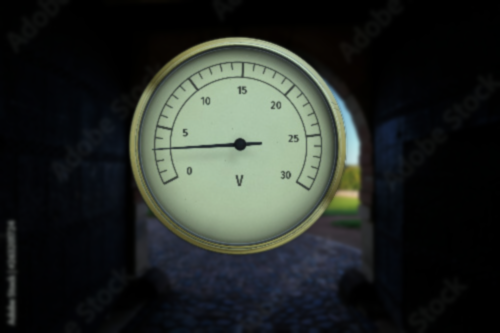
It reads 3 V
